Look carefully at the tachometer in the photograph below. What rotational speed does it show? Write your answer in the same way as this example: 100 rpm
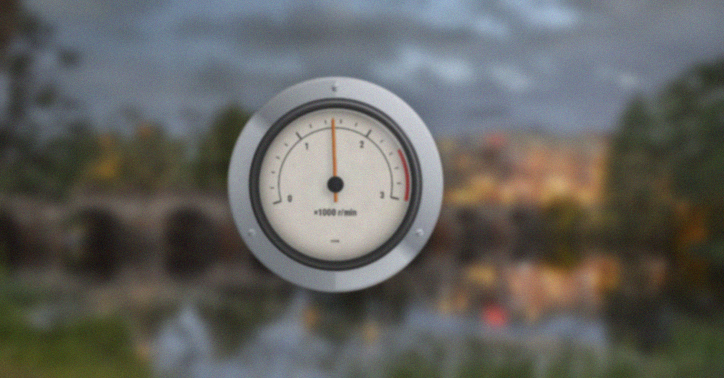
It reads 1500 rpm
